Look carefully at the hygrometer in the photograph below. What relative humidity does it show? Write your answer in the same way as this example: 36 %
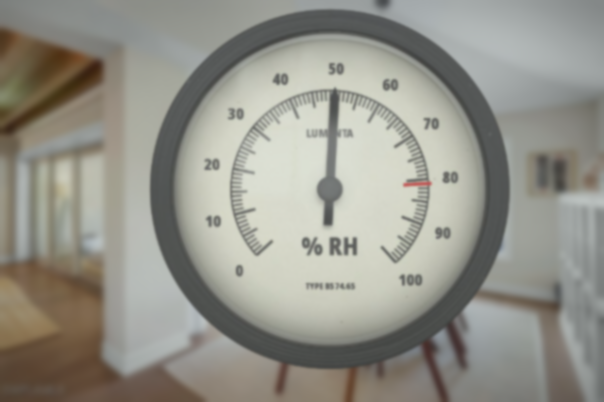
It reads 50 %
